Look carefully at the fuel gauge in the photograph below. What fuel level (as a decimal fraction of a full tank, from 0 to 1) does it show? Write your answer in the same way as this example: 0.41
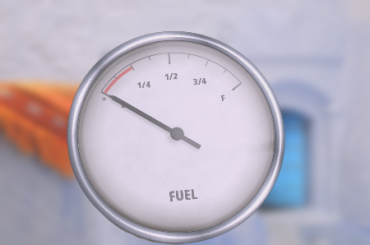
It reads 0
